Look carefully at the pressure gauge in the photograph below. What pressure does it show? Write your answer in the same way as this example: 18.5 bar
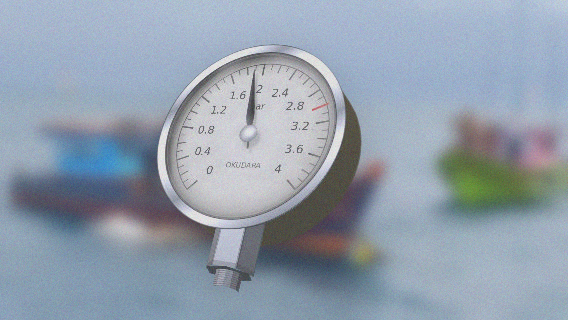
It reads 1.9 bar
